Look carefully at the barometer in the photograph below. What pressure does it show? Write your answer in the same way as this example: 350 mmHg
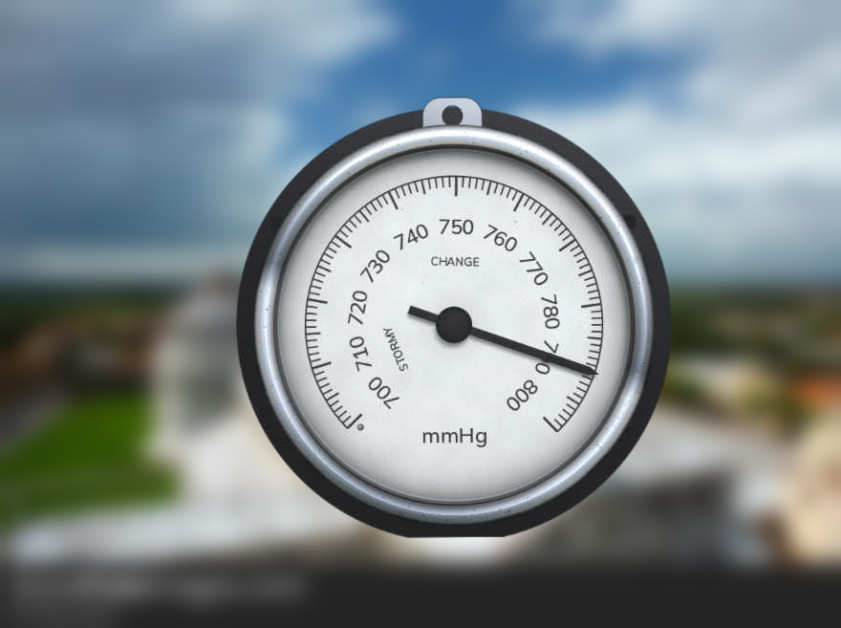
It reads 790 mmHg
